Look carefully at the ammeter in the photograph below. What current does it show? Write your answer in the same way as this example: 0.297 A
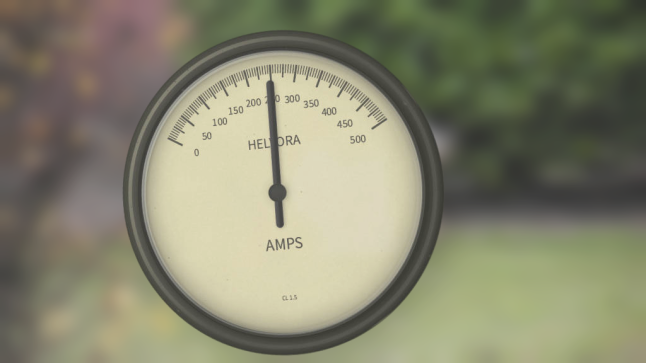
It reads 250 A
